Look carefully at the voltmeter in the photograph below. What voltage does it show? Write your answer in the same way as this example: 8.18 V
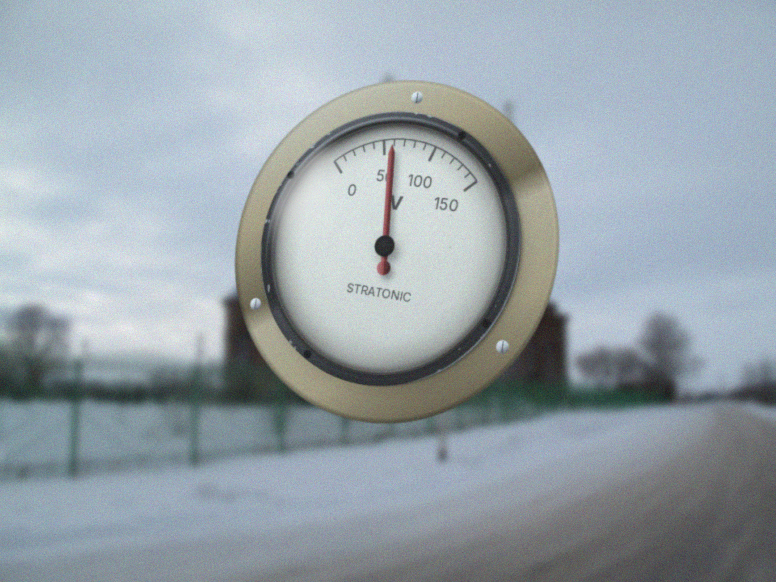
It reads 60 V
